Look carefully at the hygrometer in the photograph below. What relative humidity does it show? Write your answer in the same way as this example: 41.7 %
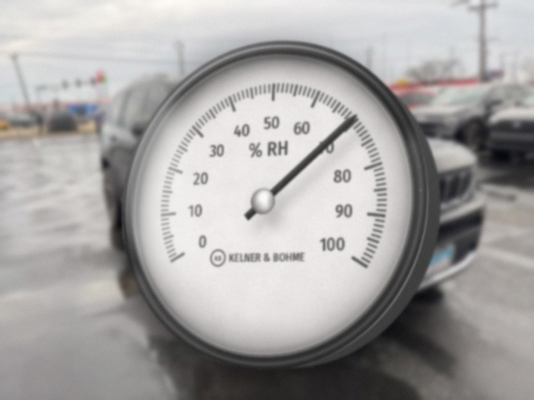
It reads 70 %
